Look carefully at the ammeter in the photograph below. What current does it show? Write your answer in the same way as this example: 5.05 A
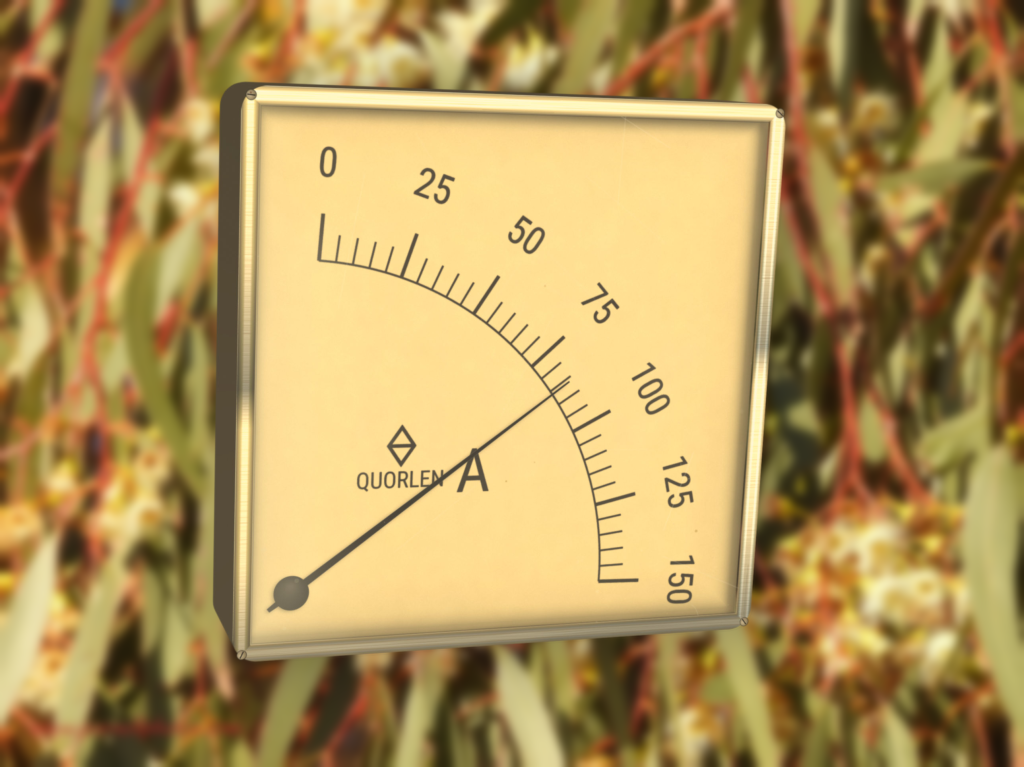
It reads 85 A
